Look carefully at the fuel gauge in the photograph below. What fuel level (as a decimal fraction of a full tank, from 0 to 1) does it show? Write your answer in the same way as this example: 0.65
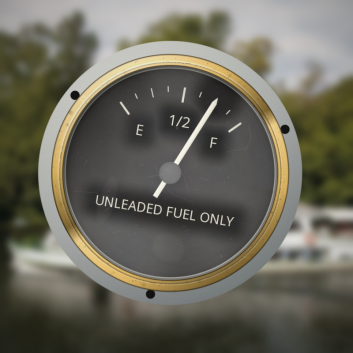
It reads 0.75
